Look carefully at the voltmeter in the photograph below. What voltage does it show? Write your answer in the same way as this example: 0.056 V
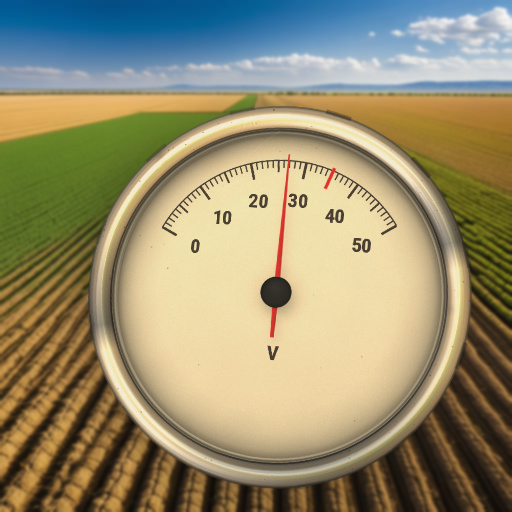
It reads 27 V
